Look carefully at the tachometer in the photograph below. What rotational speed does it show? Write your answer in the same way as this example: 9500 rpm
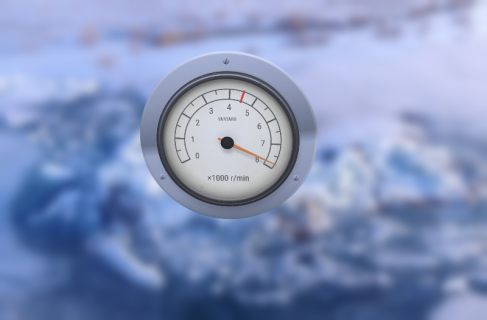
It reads 7750 rpm
